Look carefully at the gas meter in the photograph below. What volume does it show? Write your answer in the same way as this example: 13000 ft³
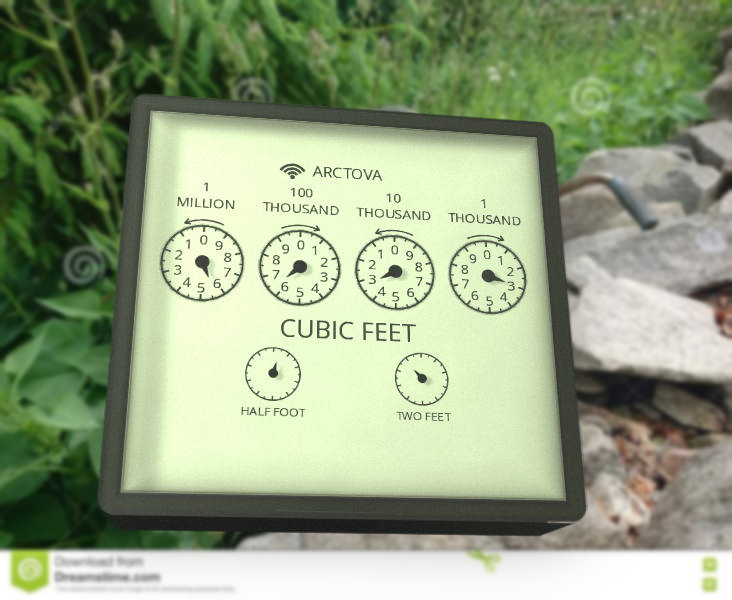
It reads 563300 ft³
